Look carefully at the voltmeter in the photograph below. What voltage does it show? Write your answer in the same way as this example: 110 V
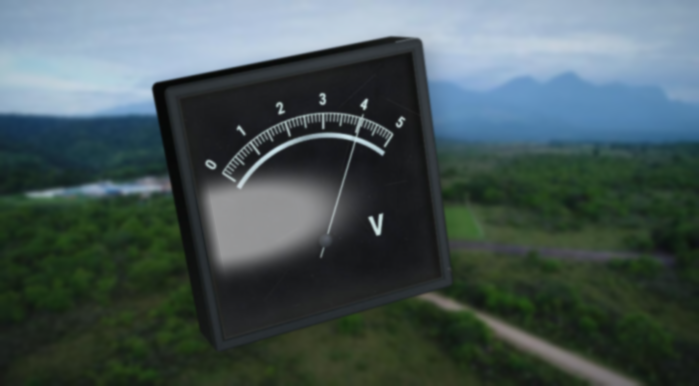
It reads 4 V
